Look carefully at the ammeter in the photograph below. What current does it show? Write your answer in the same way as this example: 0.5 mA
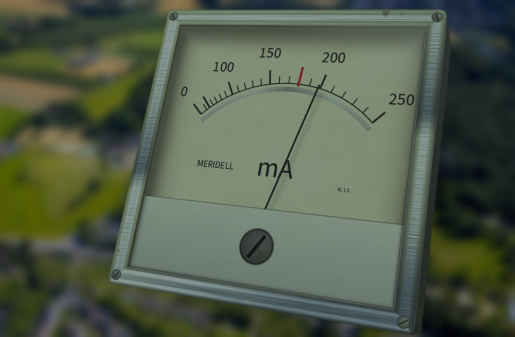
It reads 200 mA
